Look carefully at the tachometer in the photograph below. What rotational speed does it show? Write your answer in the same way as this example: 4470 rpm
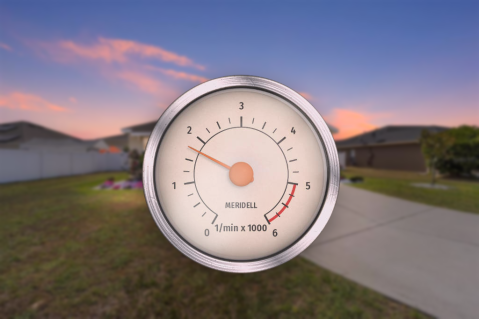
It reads 1750 rpm
